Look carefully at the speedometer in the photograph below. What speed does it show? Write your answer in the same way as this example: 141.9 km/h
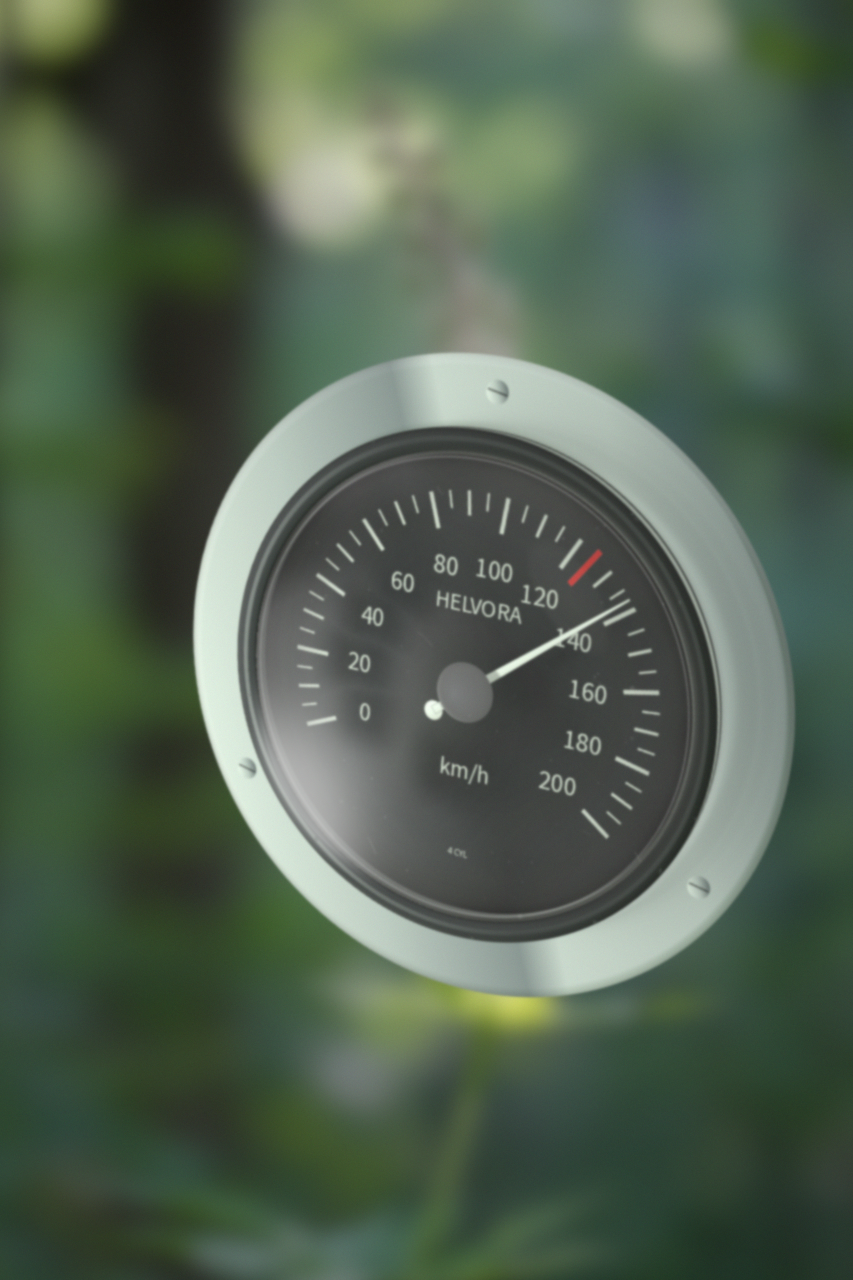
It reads 137.5 km/h
